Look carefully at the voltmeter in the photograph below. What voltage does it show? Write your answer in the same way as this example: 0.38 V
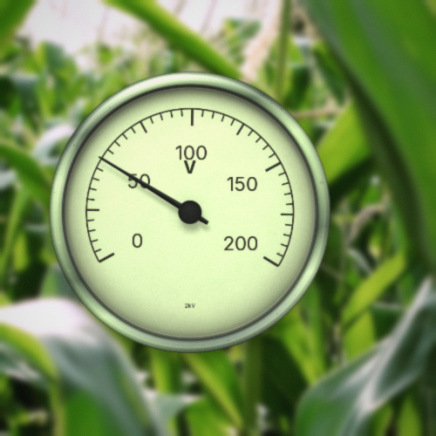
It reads 50 V
